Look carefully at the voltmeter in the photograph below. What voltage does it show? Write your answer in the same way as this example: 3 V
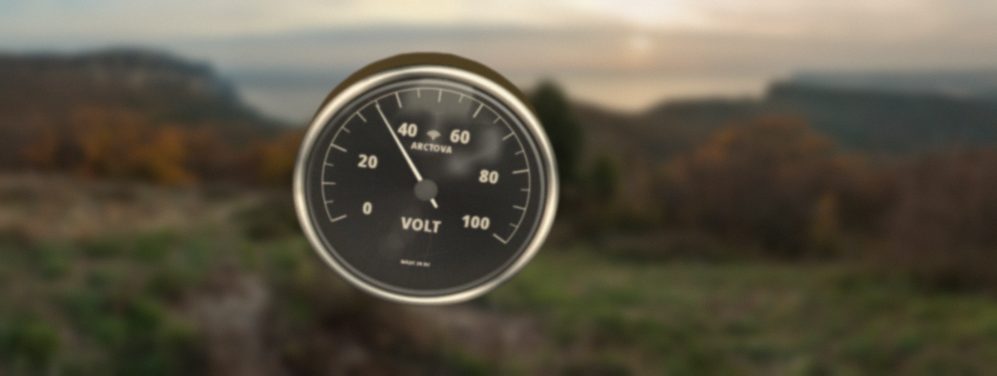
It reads 35 V
